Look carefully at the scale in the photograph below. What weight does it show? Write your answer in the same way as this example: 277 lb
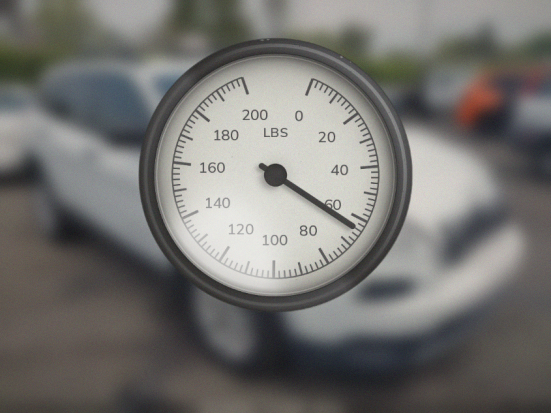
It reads 64 lb
